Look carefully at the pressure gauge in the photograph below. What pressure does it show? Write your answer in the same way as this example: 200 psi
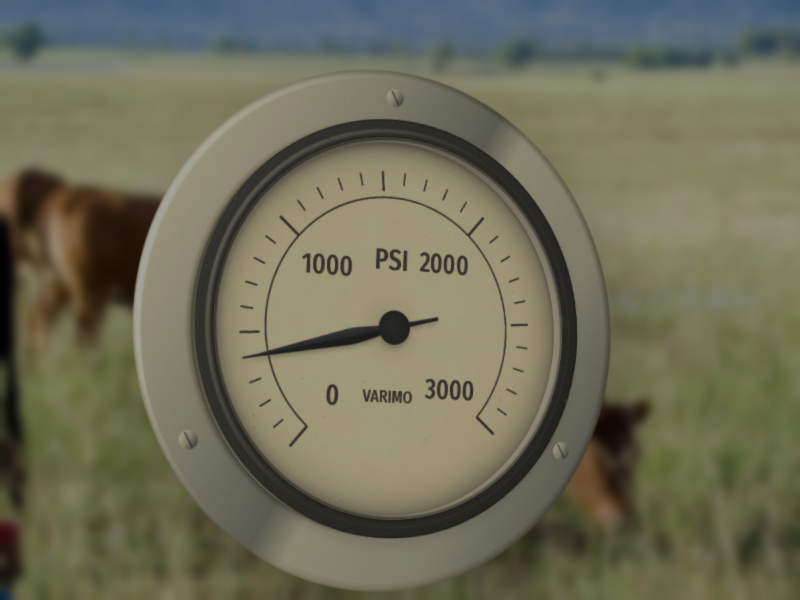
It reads 400 psi
